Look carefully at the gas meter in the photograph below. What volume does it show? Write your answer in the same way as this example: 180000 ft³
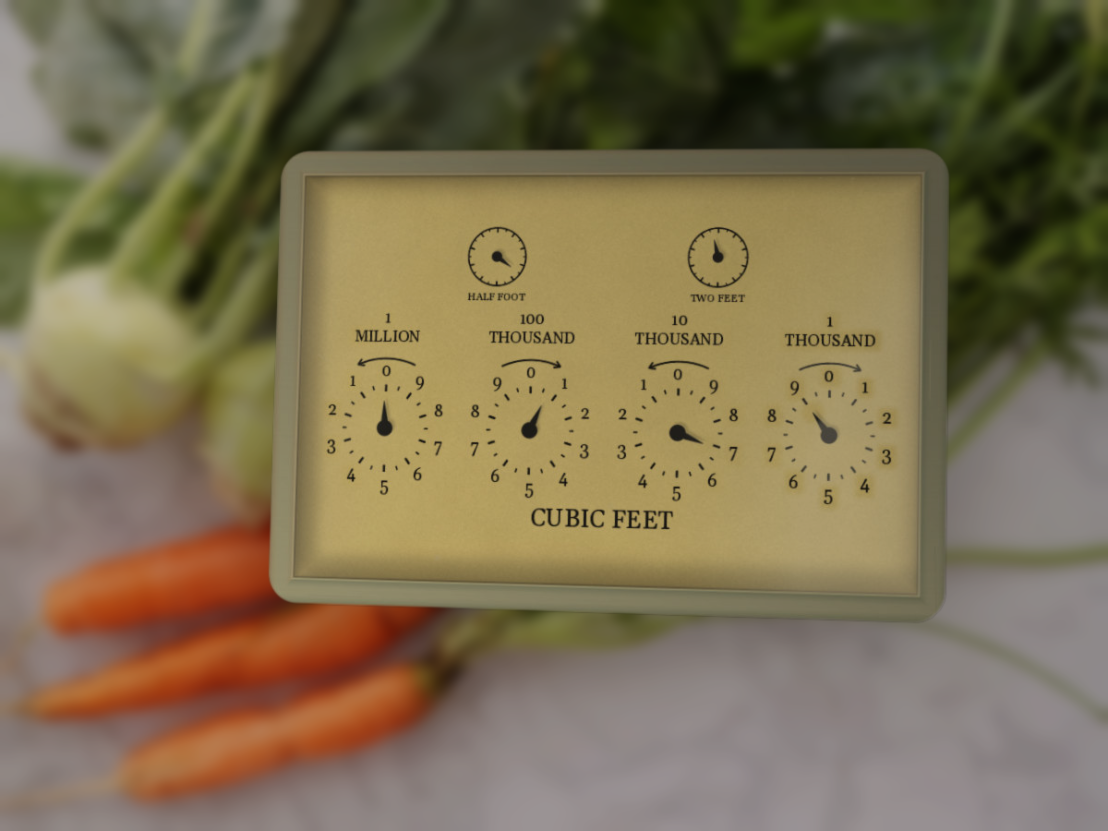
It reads 6900 ft³
